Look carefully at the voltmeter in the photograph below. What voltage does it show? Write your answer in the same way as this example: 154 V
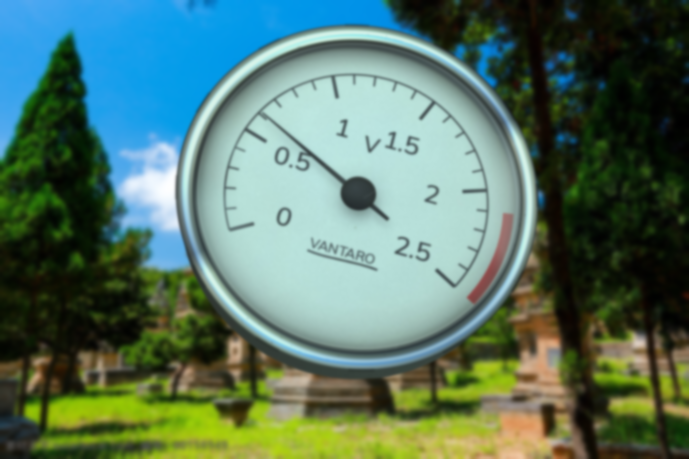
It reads 0.6 V
